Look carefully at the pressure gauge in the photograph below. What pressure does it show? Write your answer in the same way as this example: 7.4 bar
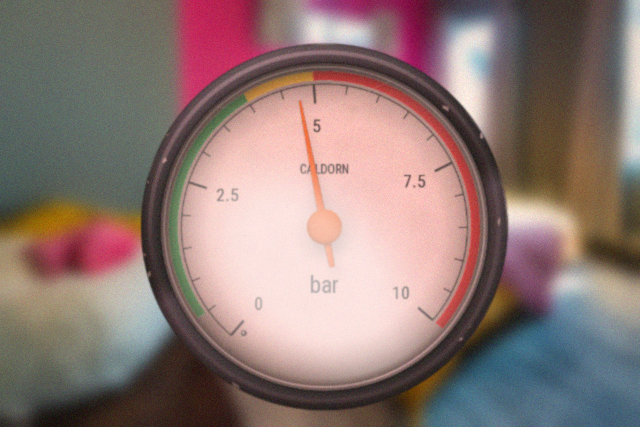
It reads 4.75 bar
